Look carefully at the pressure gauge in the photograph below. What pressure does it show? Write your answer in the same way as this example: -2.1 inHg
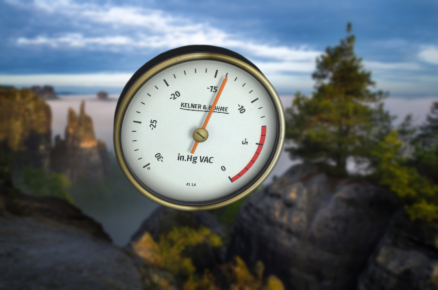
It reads -14 inHg
